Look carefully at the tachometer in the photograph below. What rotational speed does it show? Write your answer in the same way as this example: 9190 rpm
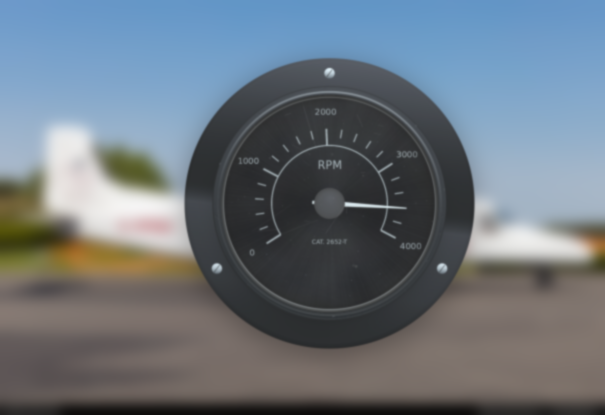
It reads 3600 rpm
